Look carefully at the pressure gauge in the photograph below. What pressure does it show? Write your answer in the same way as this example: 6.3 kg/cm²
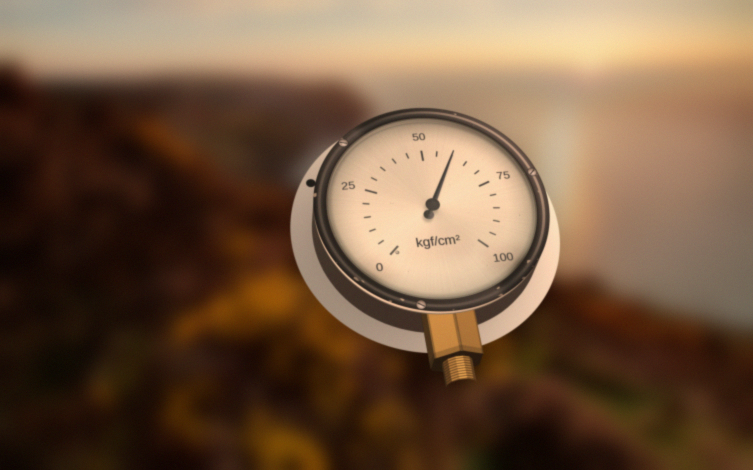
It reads 60 kg/cm²
